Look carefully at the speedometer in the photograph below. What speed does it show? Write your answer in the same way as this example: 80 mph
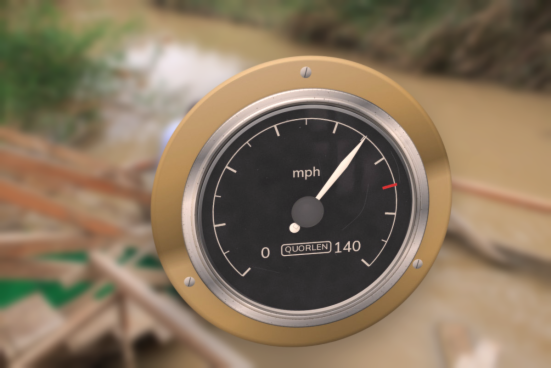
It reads 90 mph
